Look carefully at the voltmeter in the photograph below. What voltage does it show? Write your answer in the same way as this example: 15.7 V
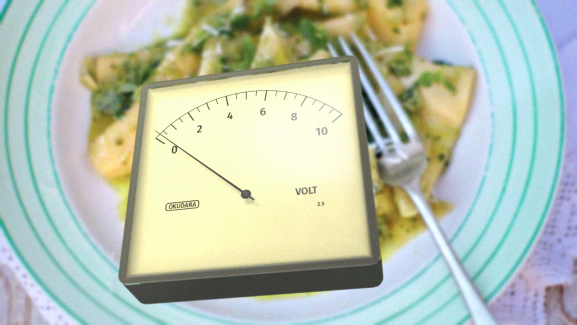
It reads 0.25 V
